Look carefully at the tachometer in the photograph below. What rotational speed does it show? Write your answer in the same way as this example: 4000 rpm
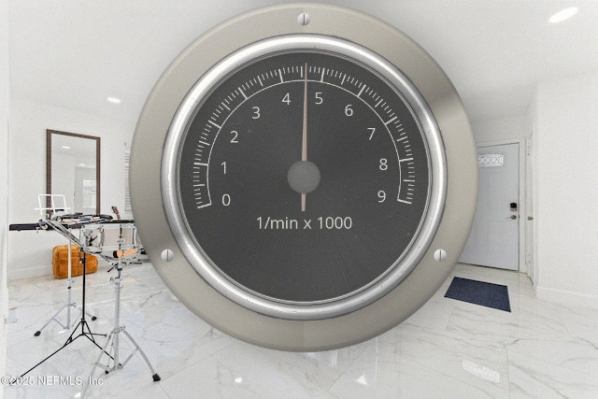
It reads 4600 rpm
